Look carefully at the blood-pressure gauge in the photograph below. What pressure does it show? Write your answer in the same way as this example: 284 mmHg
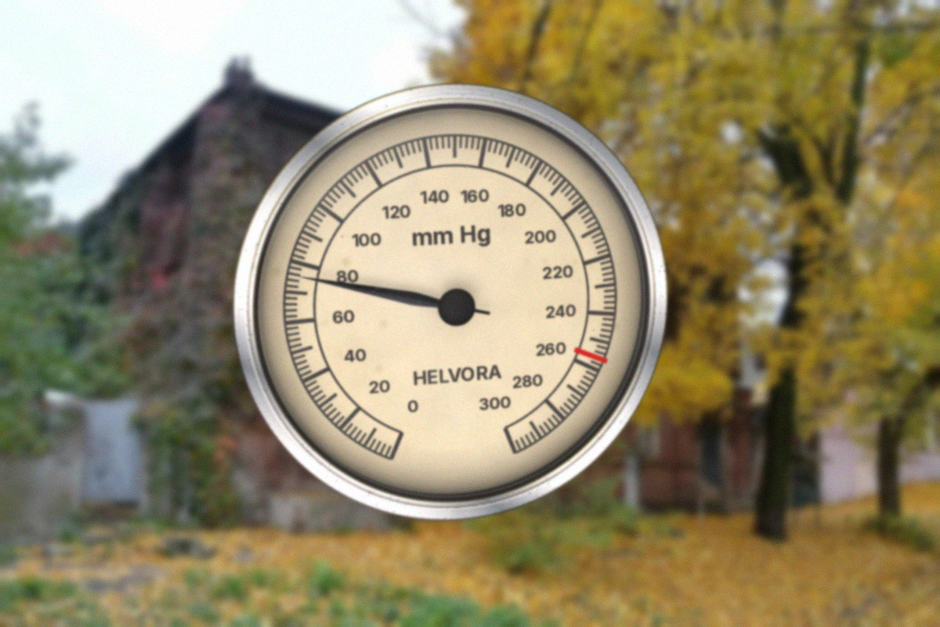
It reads 76 mmHg
